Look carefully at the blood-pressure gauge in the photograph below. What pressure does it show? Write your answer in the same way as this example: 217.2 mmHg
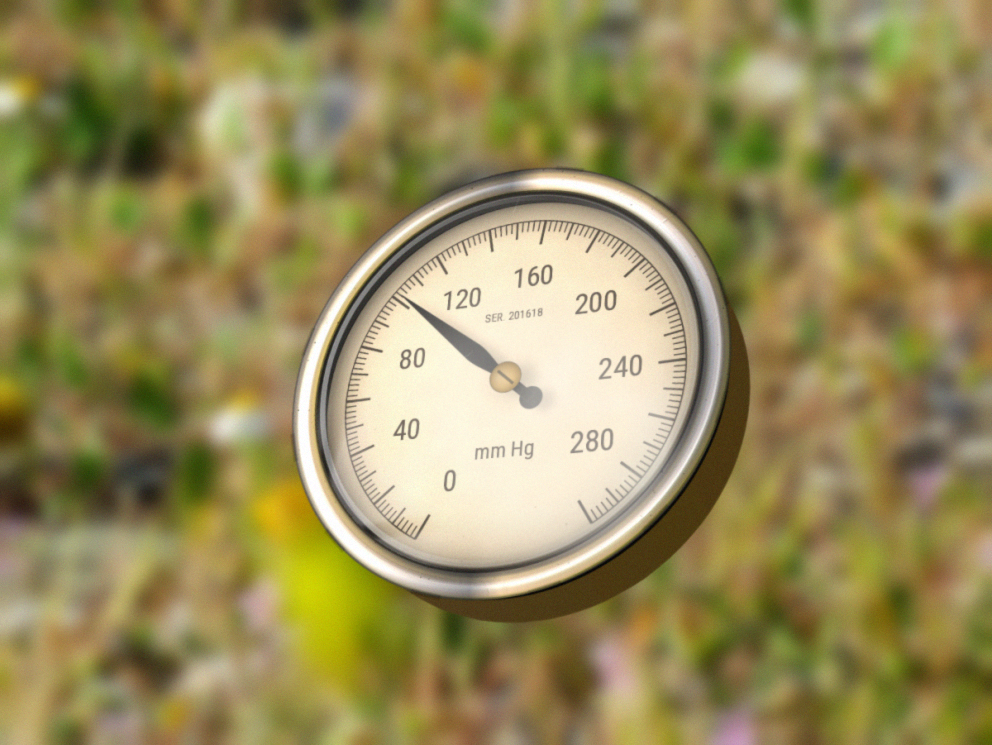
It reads 102 mmHg
